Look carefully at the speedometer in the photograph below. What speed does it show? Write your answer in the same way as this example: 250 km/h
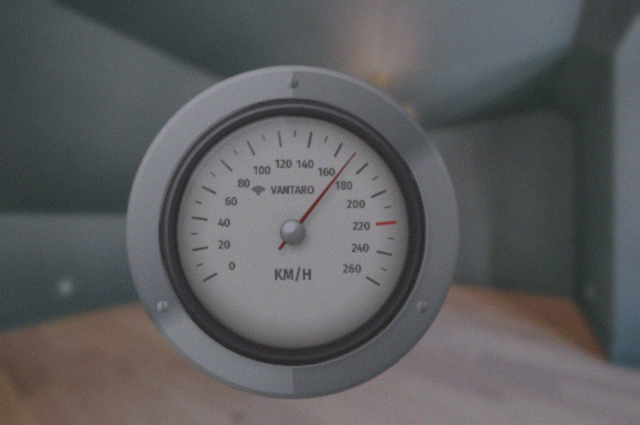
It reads 170 km/h
